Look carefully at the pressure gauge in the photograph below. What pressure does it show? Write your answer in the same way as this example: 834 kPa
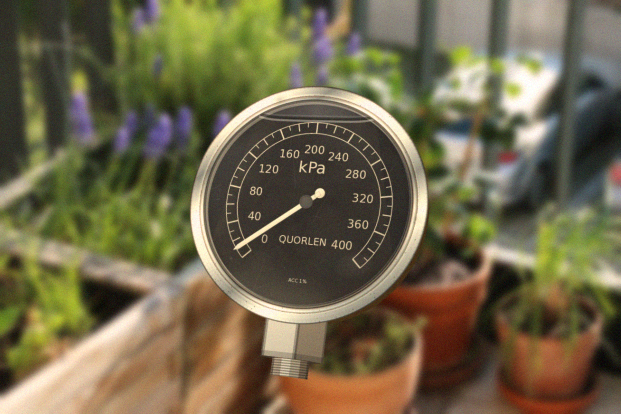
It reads 10 kPa
